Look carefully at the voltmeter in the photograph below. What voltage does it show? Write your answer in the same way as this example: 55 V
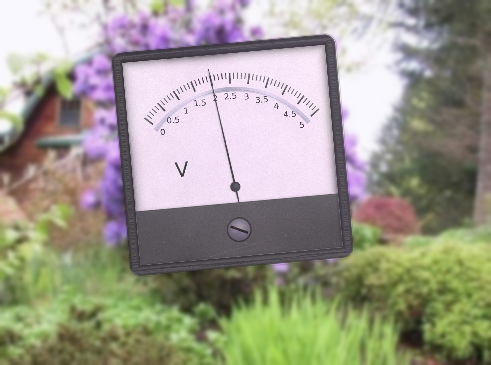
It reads 2 V
